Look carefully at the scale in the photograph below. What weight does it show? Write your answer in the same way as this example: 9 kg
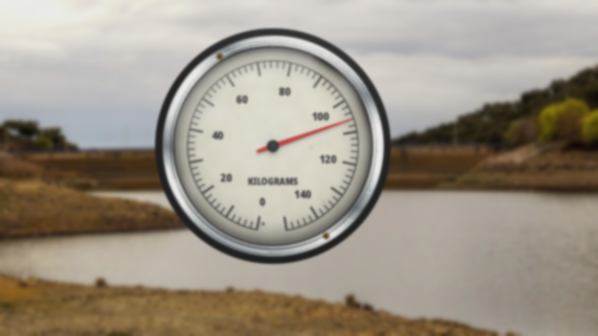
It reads 106 kg
